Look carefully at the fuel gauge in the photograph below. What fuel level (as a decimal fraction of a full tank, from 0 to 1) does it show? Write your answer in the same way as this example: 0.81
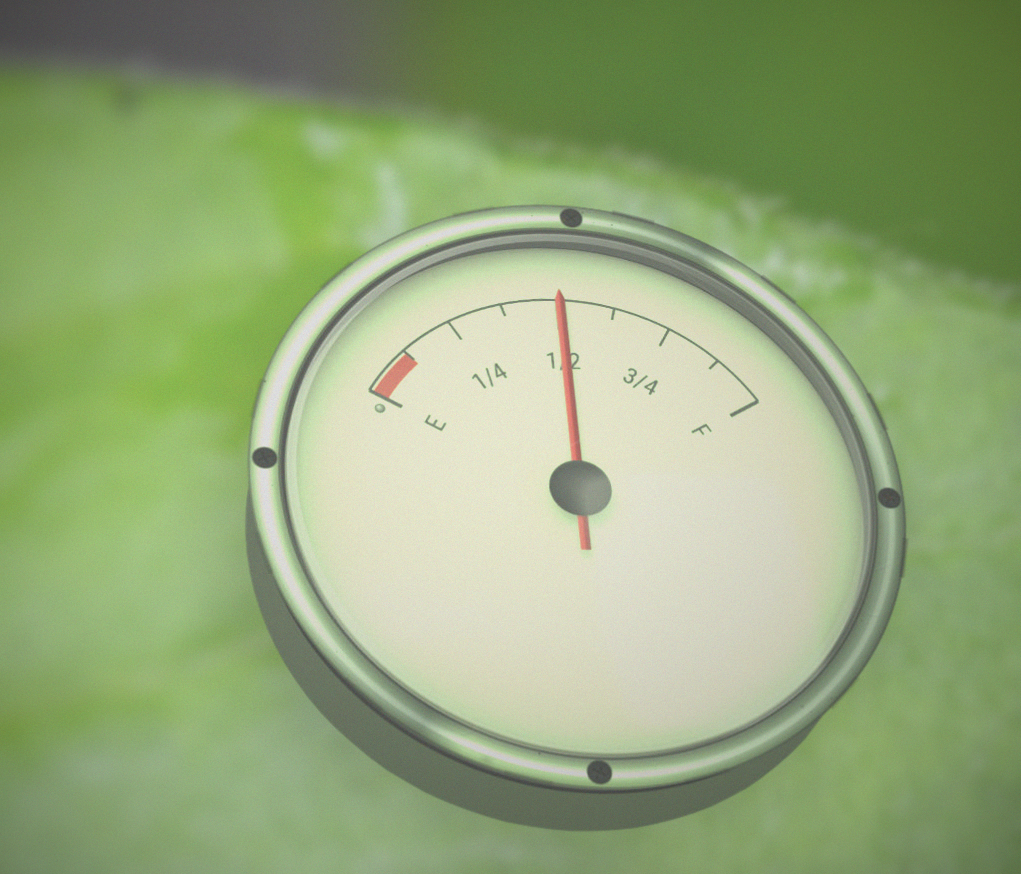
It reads 0.5
